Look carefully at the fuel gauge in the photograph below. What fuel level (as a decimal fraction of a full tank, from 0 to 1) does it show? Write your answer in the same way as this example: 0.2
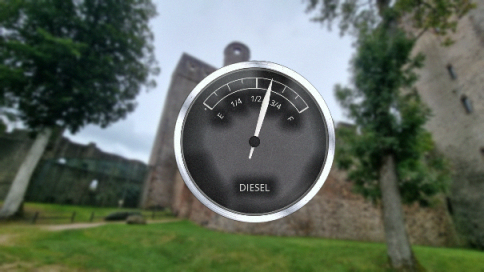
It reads 0.625
